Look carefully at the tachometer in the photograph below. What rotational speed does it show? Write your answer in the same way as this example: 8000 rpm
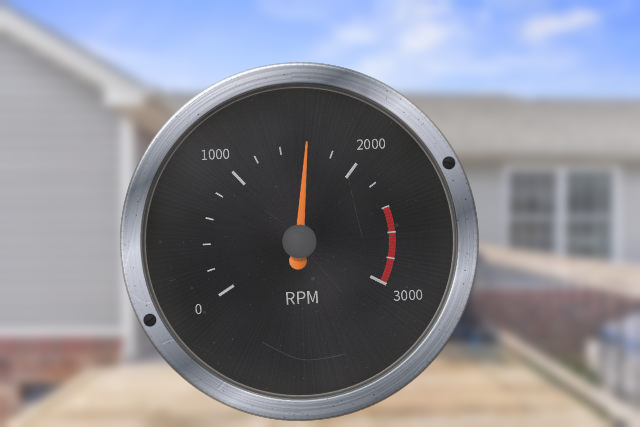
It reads 1600 rpm
